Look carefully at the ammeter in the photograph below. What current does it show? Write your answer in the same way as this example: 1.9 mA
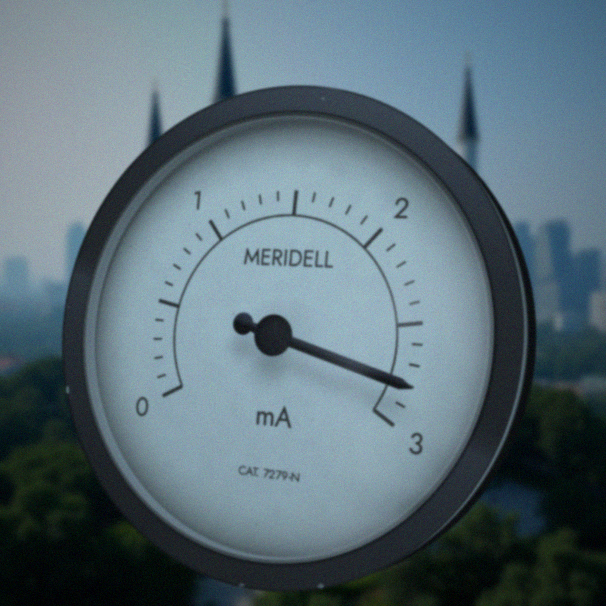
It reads 2.8 mA
